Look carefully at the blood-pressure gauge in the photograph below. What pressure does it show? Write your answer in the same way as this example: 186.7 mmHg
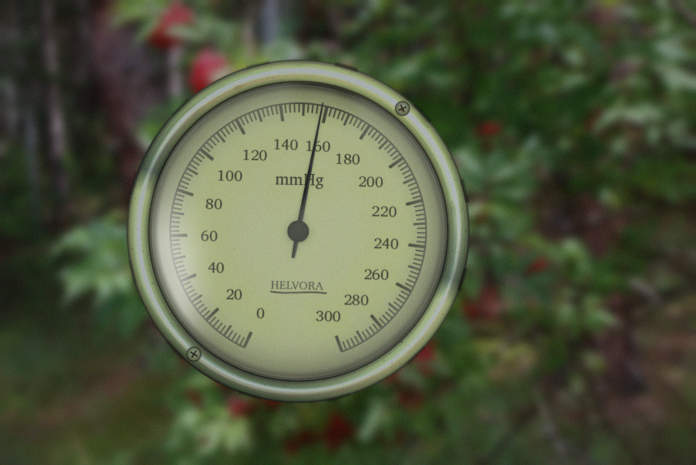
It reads 158 mmHg
